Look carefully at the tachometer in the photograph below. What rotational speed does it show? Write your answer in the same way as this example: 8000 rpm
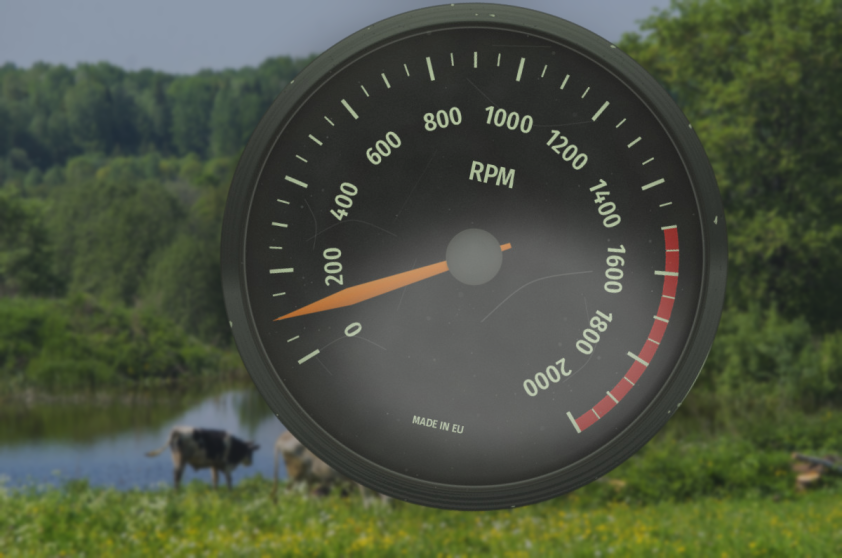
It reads 100 rpm
